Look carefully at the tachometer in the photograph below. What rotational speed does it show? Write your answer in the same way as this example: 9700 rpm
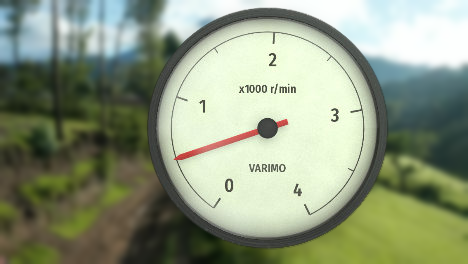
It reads 500 rpm
